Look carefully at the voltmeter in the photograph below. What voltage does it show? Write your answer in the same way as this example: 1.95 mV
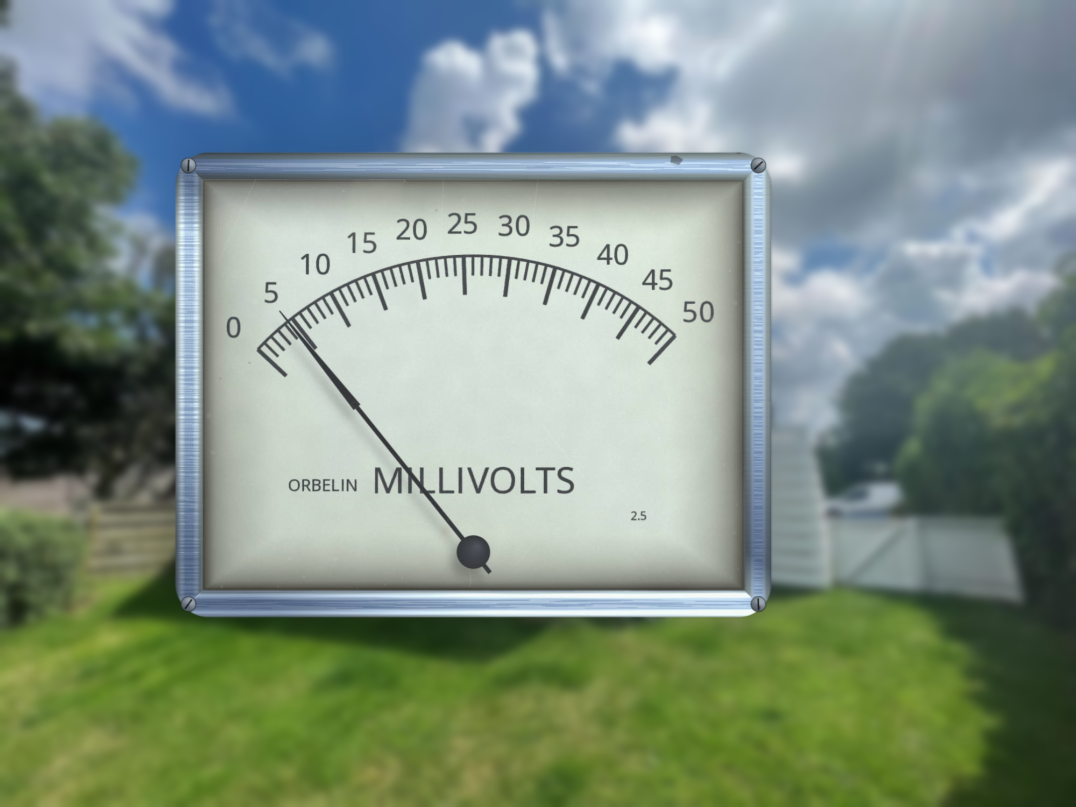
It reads 4.5 mV
